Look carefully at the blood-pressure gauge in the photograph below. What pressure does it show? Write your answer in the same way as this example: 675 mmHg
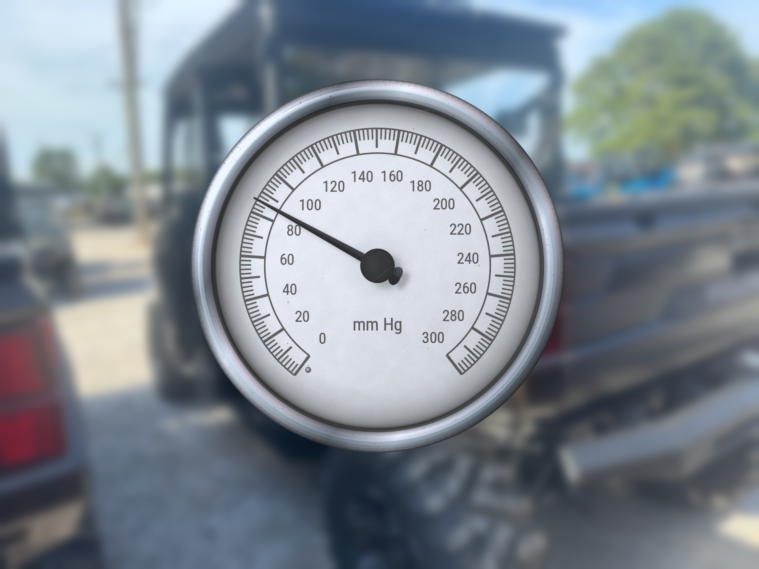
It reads 86 mmHg
